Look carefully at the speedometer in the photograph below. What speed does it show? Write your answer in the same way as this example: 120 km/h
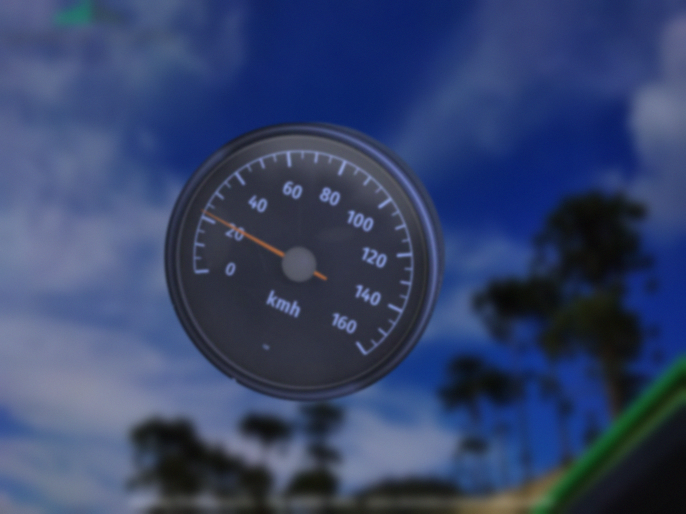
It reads 22.5 km/h
